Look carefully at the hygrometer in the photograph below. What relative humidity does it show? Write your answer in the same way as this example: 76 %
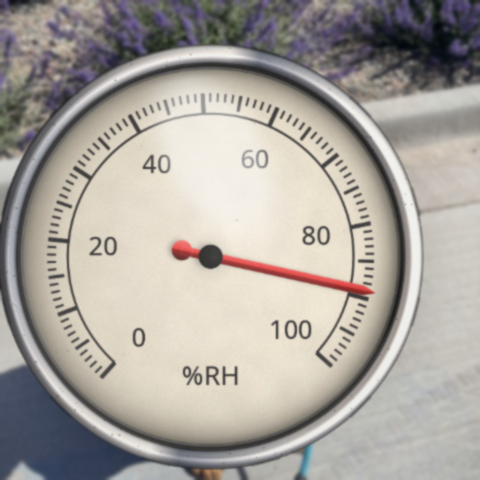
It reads 89 %
